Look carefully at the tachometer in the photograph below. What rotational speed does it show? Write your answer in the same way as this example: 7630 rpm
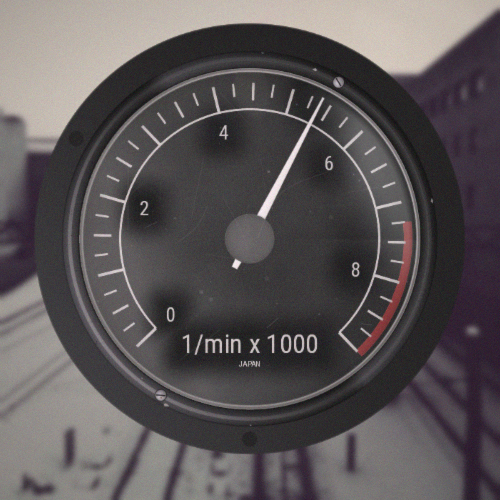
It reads 5375 rpm
